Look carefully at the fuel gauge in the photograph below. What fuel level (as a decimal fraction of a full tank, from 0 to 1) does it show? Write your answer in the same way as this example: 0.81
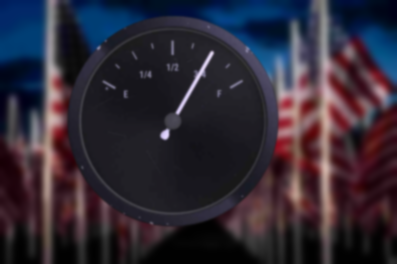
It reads 0.75
